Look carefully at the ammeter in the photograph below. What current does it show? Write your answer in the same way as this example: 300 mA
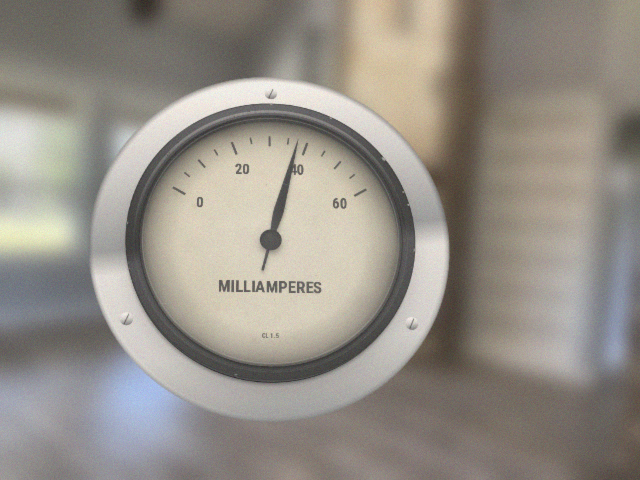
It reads 37.5 mA
